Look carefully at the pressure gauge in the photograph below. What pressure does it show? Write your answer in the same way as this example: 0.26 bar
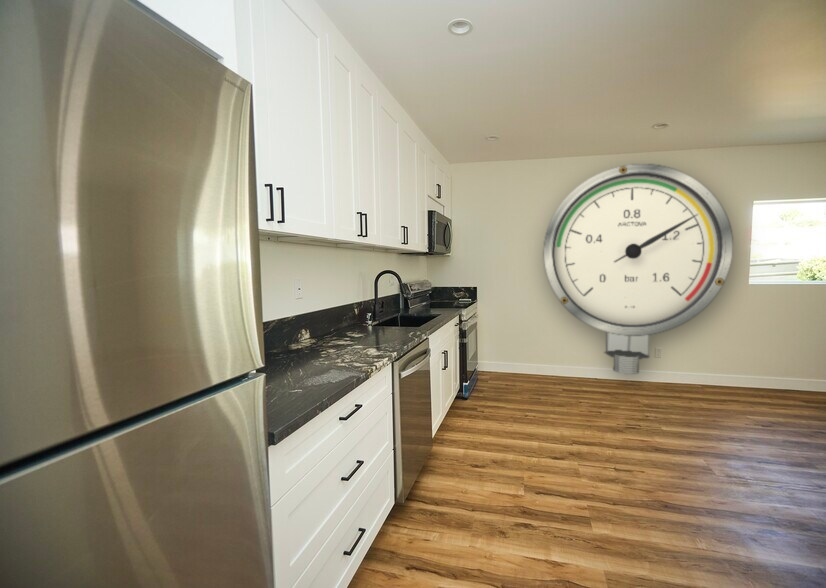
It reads 1.15 bar
